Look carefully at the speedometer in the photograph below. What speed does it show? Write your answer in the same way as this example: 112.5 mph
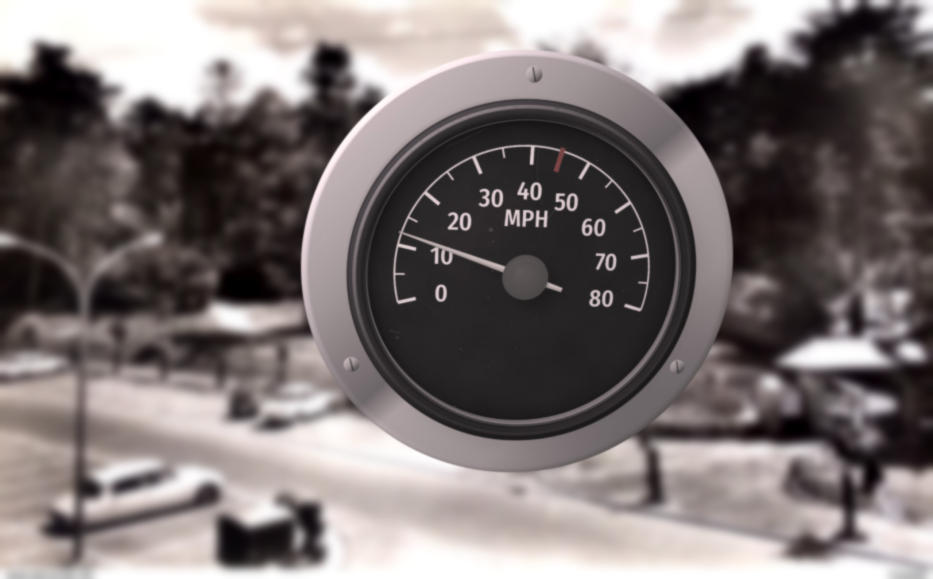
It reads 12.5 mph
